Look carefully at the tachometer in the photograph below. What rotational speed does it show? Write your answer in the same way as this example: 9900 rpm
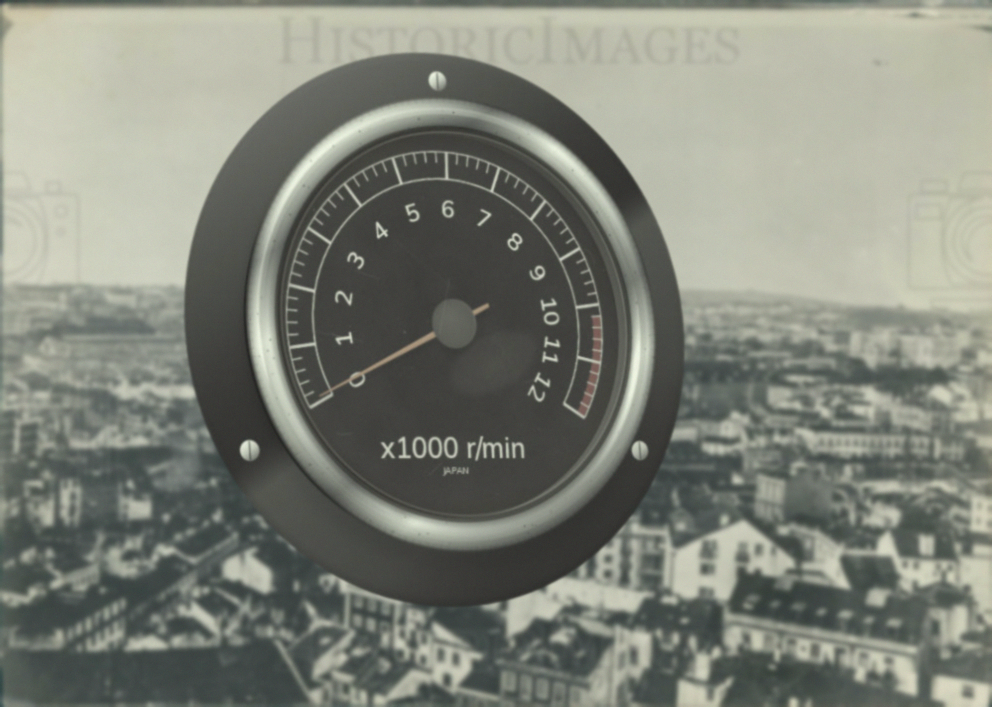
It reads 100 rpm
